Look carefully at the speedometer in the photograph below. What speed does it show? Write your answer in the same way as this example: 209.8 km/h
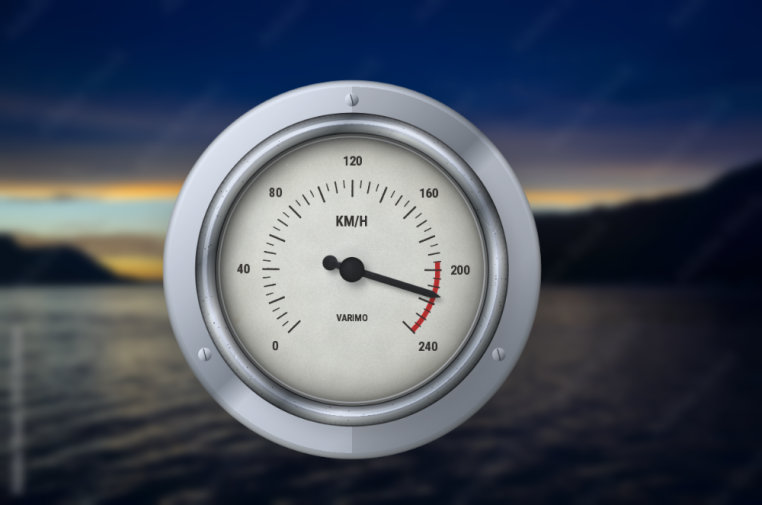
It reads 215 km/h
